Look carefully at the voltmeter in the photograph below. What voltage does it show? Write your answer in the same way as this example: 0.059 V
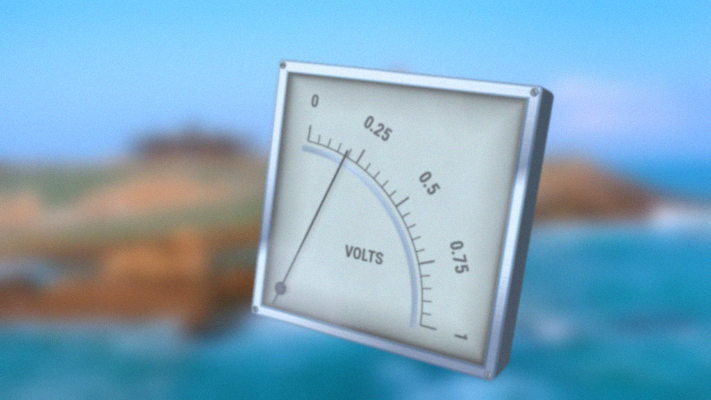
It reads 0.2 V
